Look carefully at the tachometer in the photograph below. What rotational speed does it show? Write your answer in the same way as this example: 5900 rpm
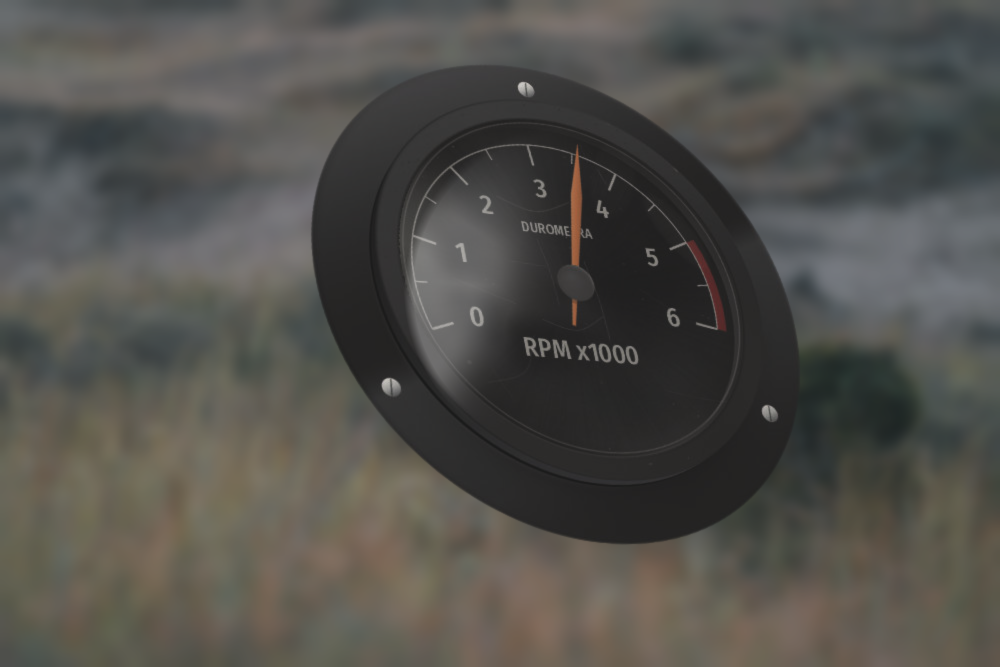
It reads 3500 rpm
